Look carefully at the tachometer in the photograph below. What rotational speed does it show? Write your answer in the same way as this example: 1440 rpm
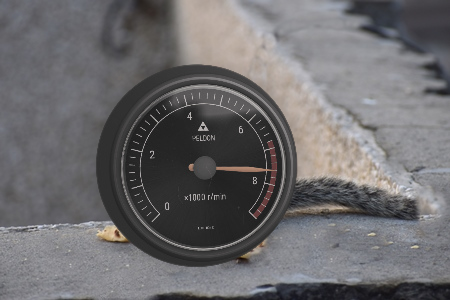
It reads 7600 rpm
